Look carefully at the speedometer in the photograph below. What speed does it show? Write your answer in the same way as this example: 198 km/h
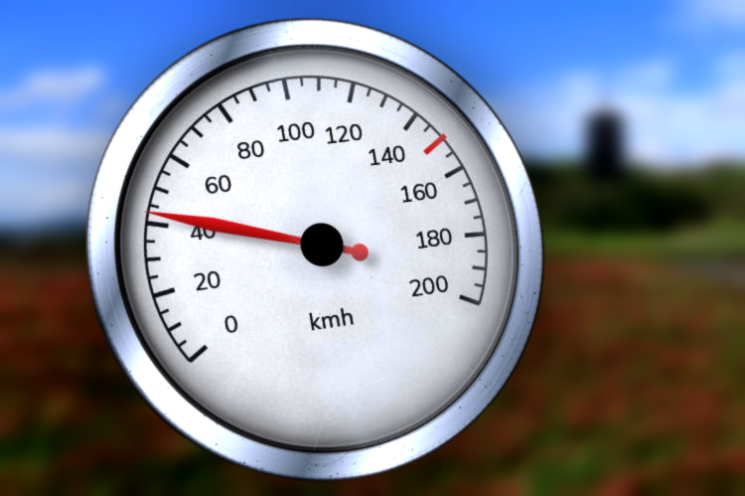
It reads 42.5 km/h
